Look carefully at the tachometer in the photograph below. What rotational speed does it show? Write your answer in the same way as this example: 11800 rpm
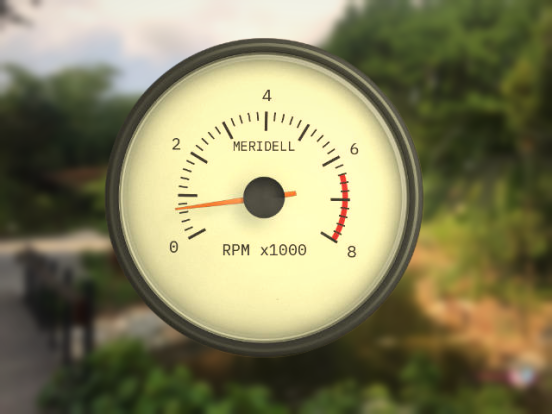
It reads 700 rpm
